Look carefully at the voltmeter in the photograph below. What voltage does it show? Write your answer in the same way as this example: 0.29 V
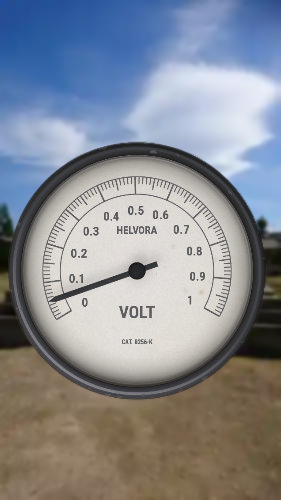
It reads 0.05 V
